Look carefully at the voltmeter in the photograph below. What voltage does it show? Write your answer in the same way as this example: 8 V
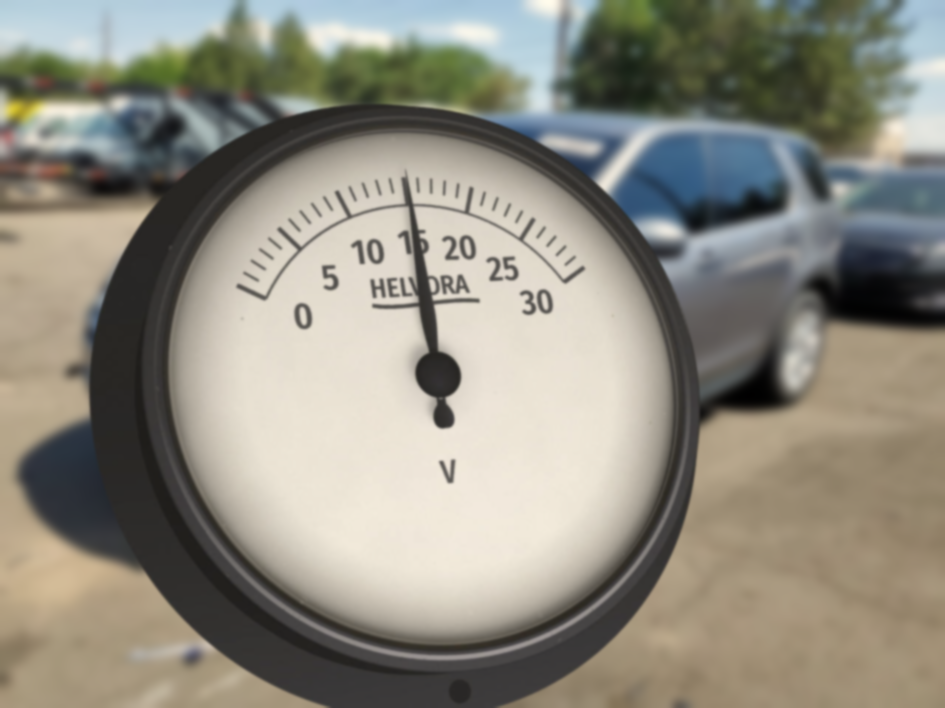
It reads 15 V
